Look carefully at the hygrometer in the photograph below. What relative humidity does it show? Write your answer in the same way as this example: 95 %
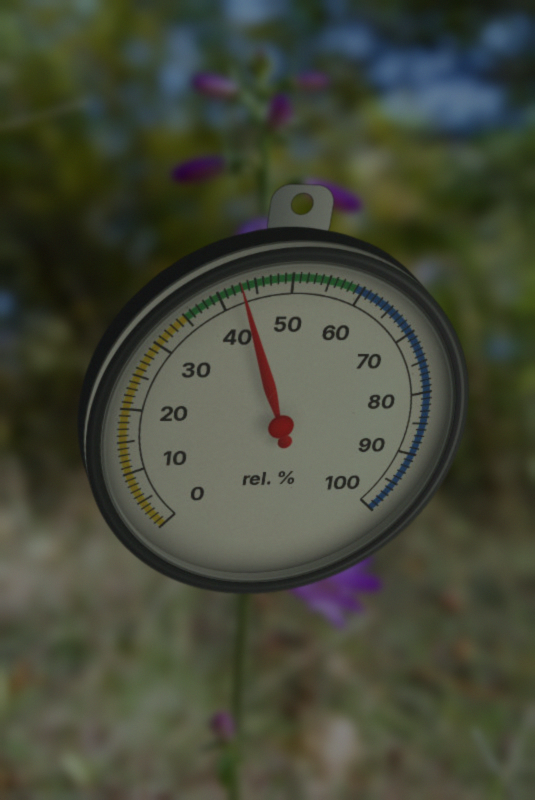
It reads 43 %
